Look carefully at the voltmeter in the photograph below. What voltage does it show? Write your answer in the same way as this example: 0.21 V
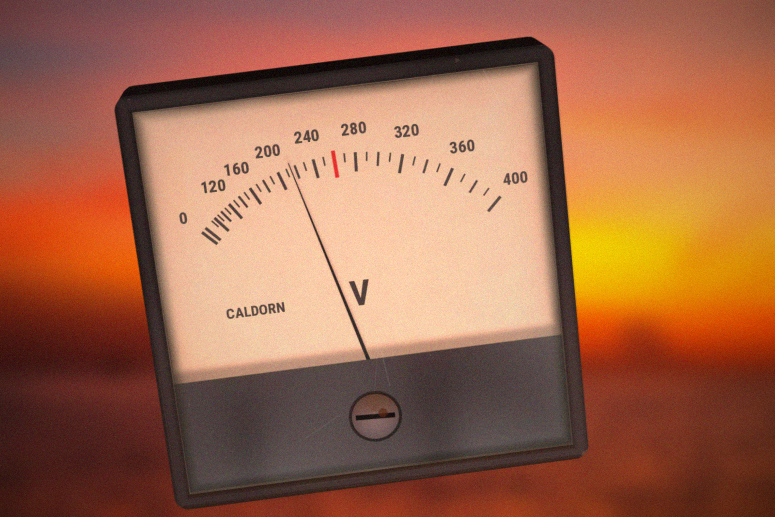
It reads 215 V
